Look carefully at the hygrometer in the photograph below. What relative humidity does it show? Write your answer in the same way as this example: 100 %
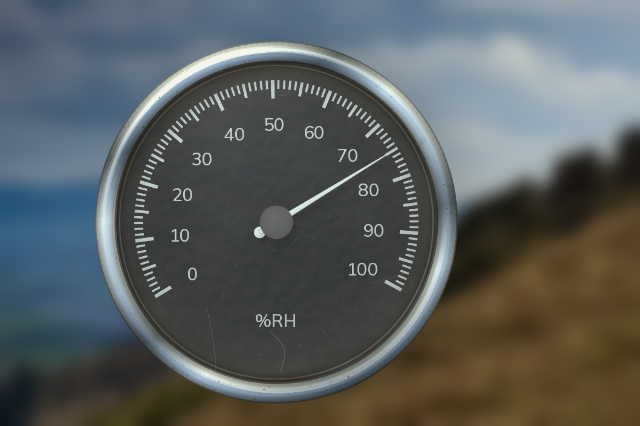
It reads 75 %
